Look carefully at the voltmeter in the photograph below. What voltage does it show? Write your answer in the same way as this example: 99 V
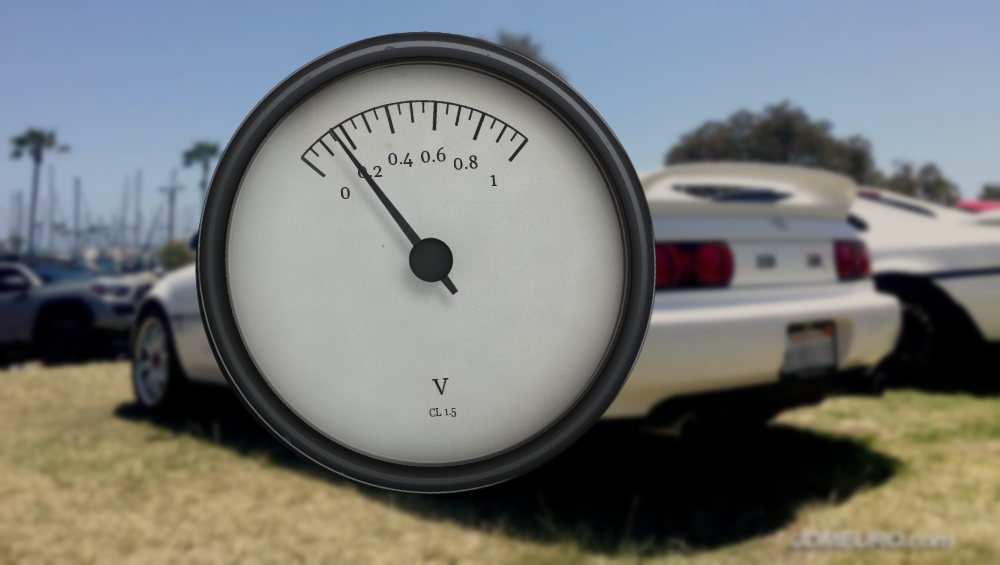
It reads 0.15 V
